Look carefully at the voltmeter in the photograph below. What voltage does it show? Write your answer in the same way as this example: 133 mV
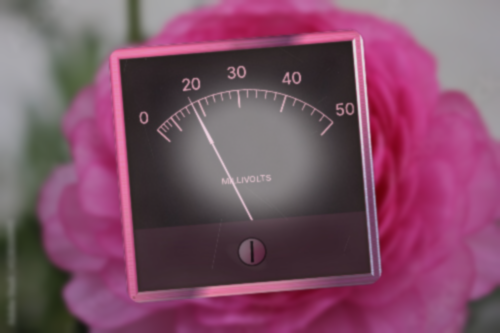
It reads 18 mV
